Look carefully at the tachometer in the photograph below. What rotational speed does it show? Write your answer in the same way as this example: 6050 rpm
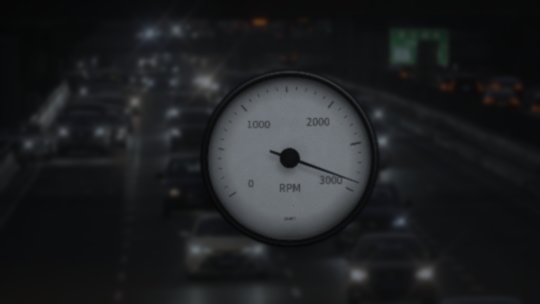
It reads 2900 rpm
